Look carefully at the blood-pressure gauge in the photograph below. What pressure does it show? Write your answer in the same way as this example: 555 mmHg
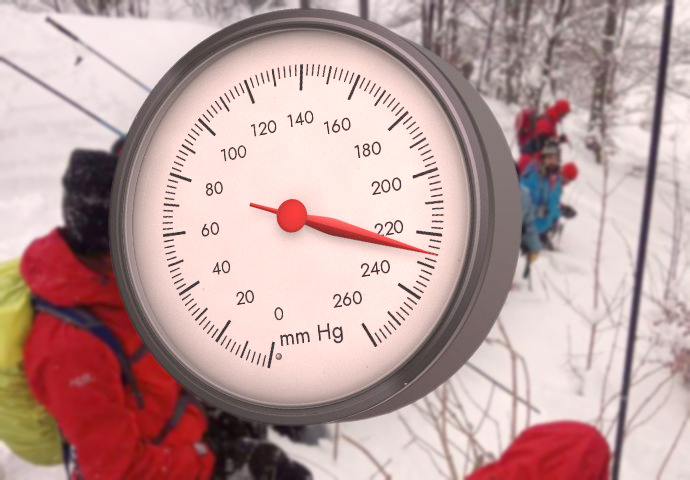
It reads 226 mmHg
